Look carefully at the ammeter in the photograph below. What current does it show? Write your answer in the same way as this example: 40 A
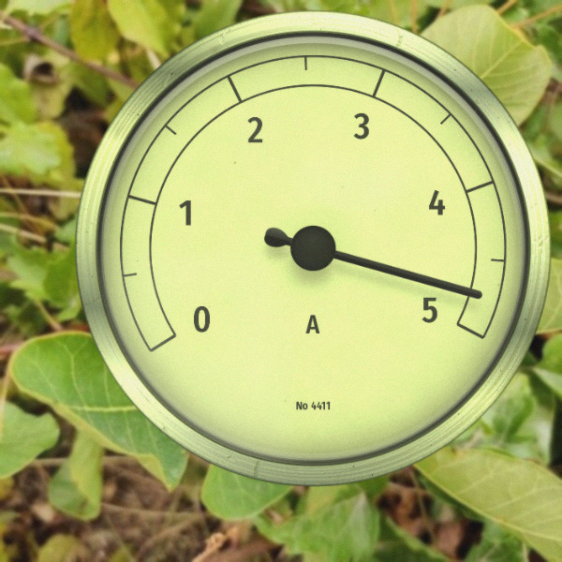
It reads 4.75 A
